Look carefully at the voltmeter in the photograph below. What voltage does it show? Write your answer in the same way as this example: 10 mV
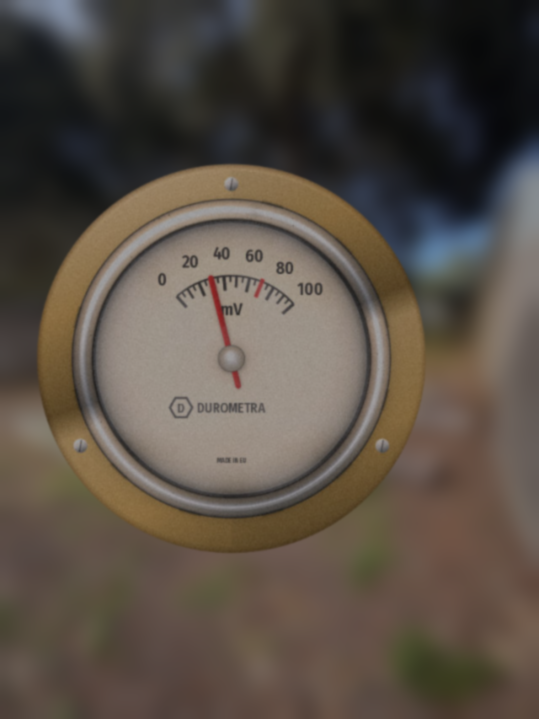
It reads 30 mV
